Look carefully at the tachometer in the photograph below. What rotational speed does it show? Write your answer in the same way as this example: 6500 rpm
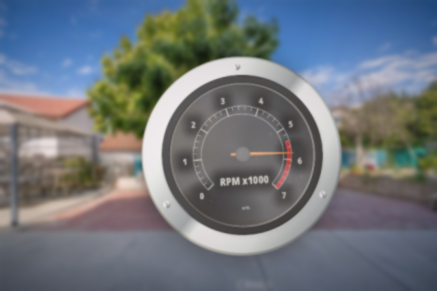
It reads 5800 rpm
